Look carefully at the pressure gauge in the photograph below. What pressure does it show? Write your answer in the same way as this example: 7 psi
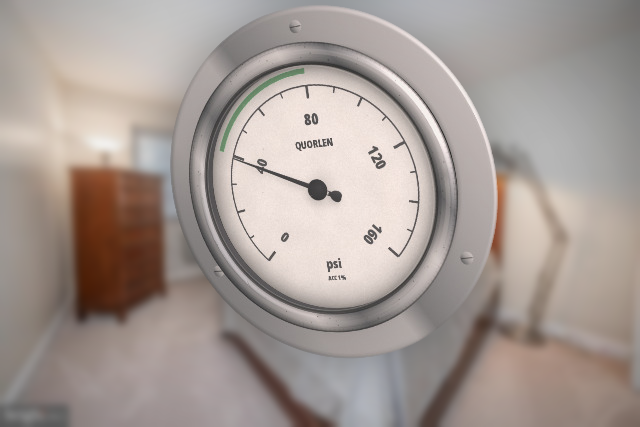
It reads 40 psi
